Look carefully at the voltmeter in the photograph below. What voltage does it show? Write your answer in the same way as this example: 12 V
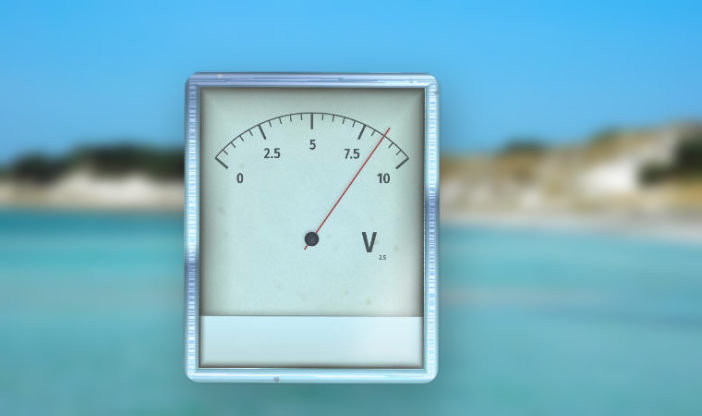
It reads 8.5 V
